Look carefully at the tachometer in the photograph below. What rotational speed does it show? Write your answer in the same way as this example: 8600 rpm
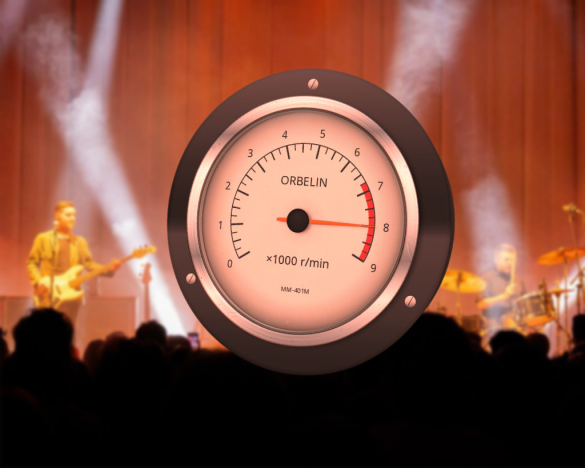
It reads 8000 rpm
